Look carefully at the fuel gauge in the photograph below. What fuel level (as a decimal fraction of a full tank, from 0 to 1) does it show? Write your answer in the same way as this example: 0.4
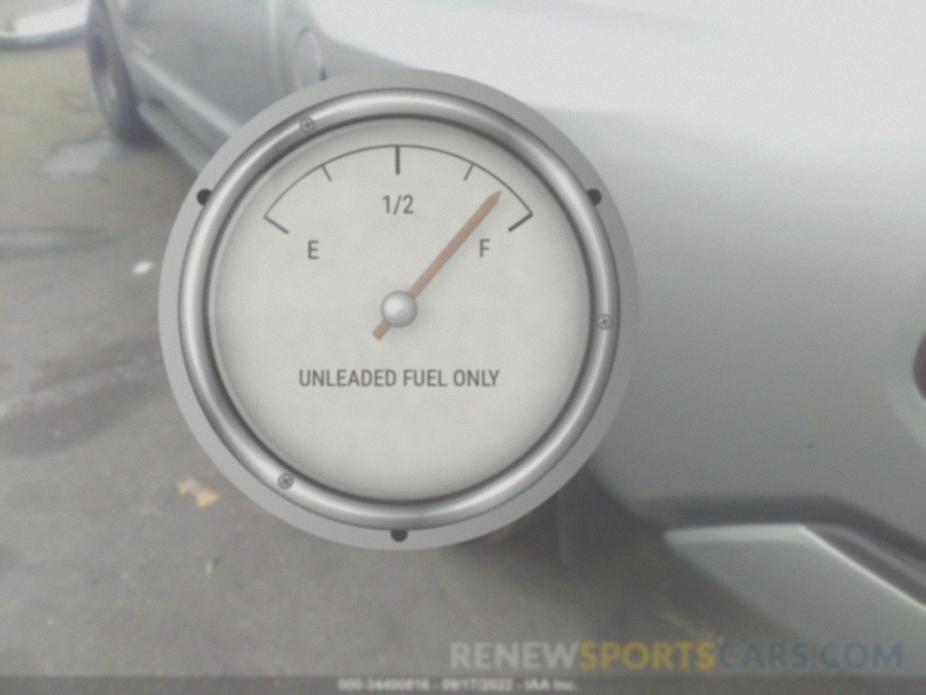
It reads 0.875
